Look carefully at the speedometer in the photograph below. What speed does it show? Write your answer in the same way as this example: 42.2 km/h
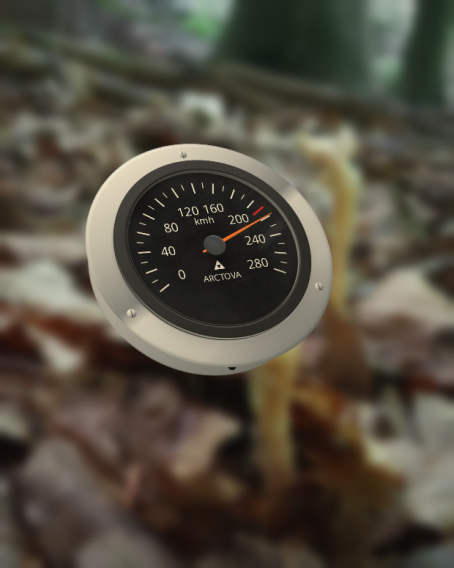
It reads 220 km/h
